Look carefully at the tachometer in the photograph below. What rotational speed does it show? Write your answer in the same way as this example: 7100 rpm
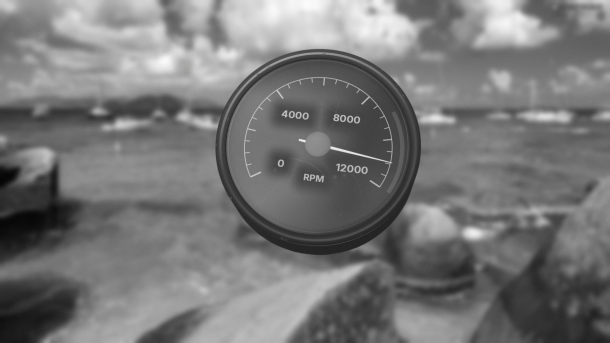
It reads 11000 rpm
